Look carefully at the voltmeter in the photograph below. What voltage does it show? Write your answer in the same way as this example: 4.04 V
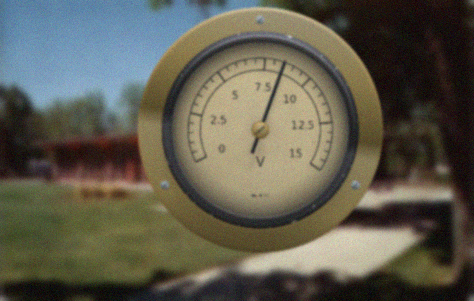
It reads 8.5 V
